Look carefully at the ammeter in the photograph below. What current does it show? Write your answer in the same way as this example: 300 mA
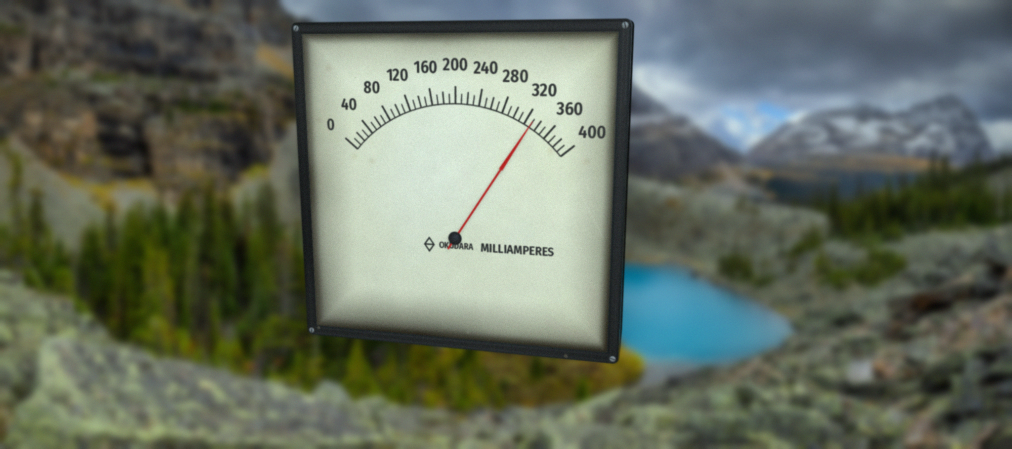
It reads 330 mA
